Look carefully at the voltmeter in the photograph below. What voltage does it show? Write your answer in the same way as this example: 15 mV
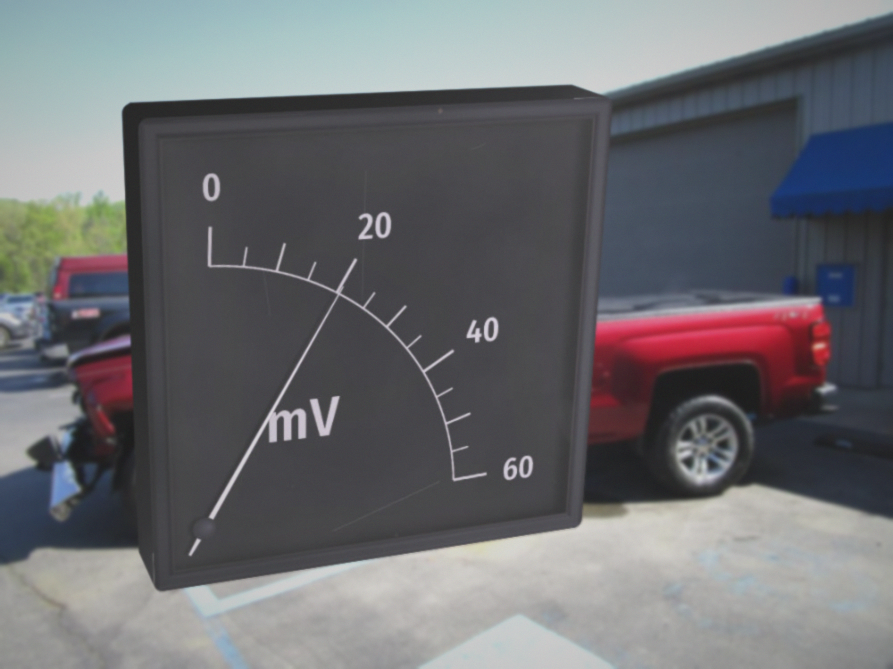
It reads 20 mV
